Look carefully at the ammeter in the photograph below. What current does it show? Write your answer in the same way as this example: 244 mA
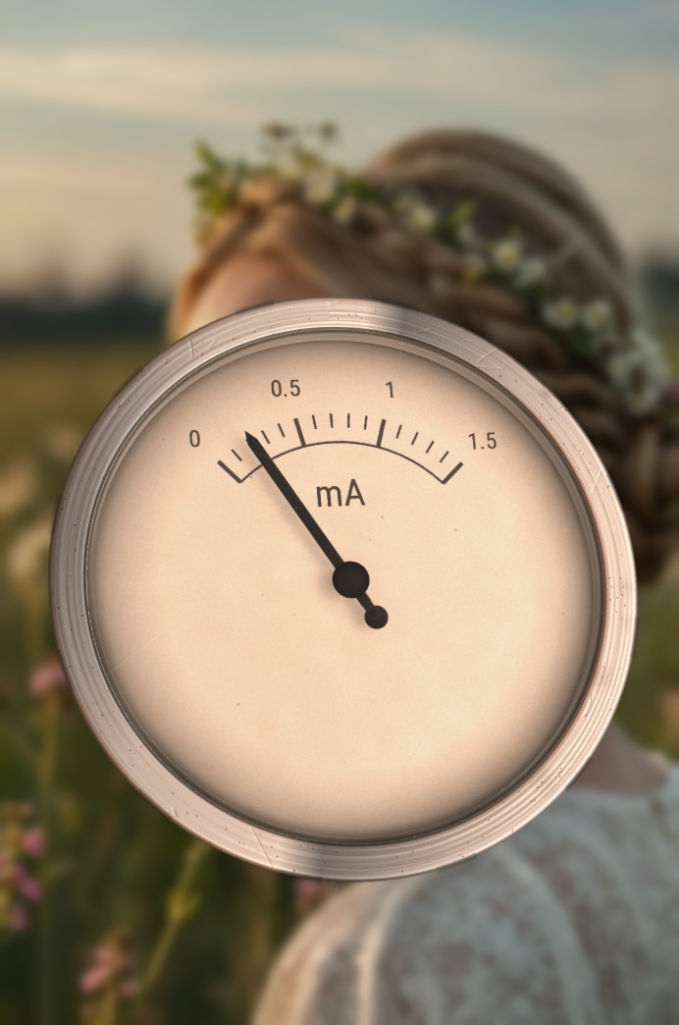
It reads 0.2 mA
